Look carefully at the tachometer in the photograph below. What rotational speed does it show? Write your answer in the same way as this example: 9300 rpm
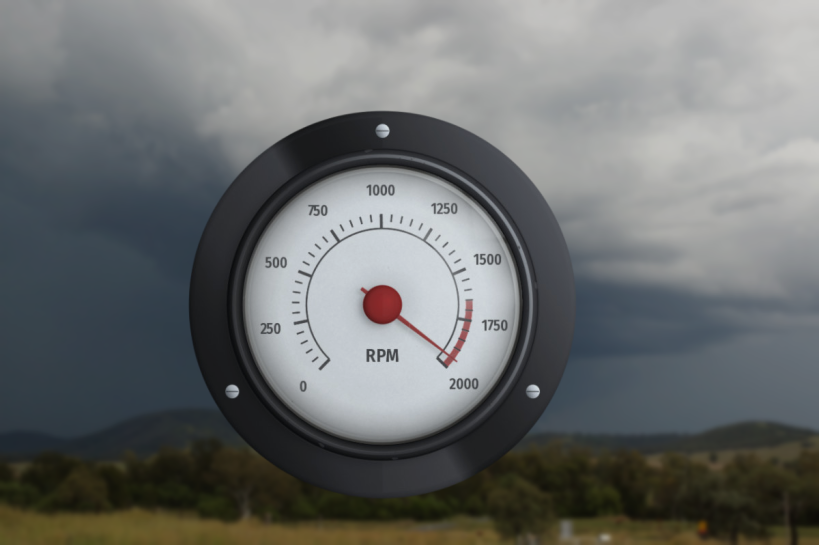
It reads 1950 rpm
